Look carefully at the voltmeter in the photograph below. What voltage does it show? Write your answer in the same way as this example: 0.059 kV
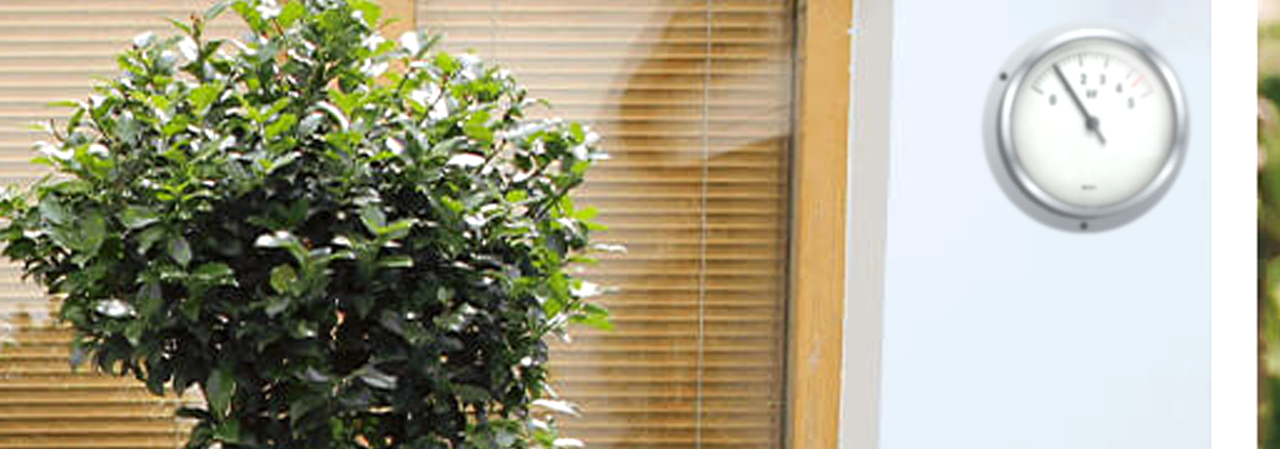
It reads 1 kV
